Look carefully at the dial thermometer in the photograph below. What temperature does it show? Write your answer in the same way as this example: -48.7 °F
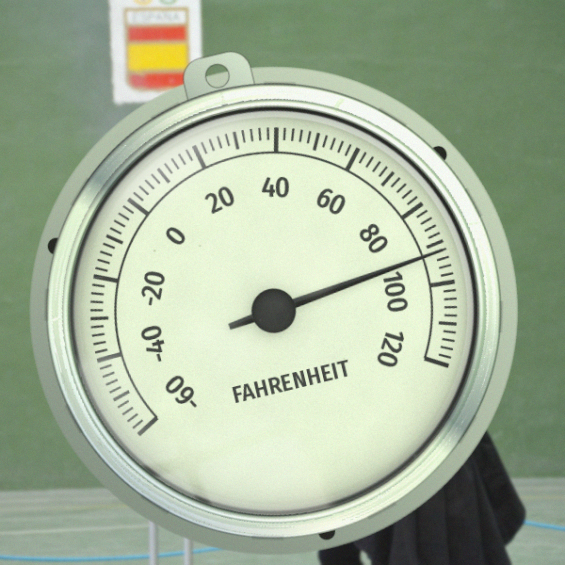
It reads 92 °F
